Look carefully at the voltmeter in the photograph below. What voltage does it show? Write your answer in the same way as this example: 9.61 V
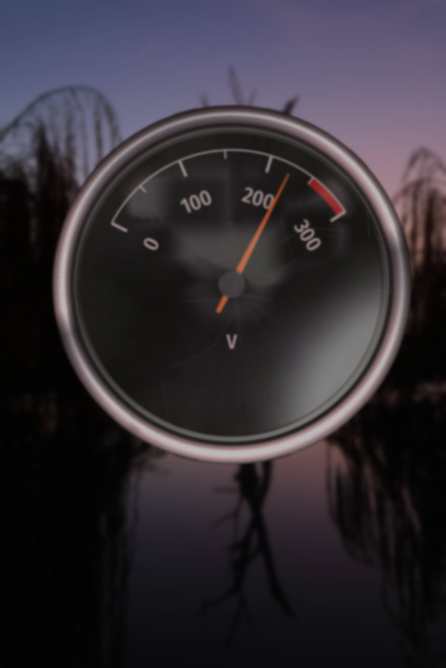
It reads 225 V
